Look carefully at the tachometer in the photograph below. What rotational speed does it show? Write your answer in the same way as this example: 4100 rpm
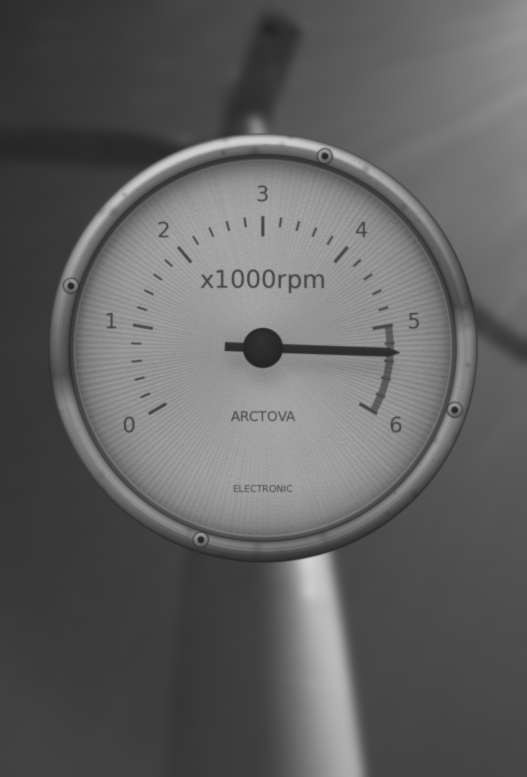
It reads 5300 rpm
